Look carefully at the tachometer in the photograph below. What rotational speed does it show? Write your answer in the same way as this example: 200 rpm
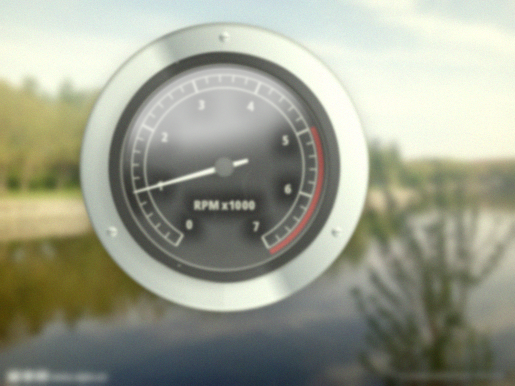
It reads 1000 rpm
